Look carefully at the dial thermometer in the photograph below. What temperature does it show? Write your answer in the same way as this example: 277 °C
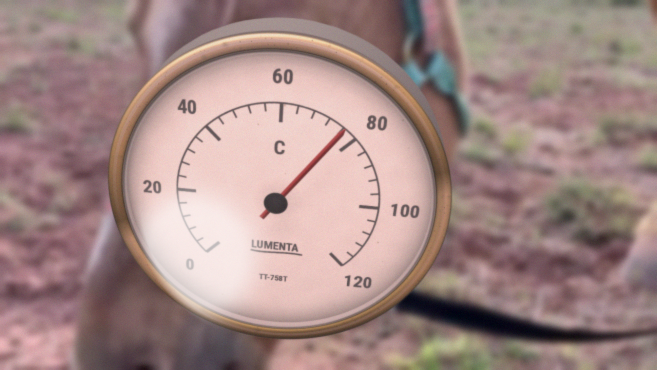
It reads 76 °C
